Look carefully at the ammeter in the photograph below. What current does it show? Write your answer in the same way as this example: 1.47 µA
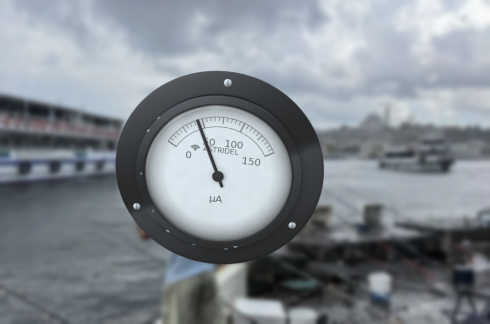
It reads 45 µA
